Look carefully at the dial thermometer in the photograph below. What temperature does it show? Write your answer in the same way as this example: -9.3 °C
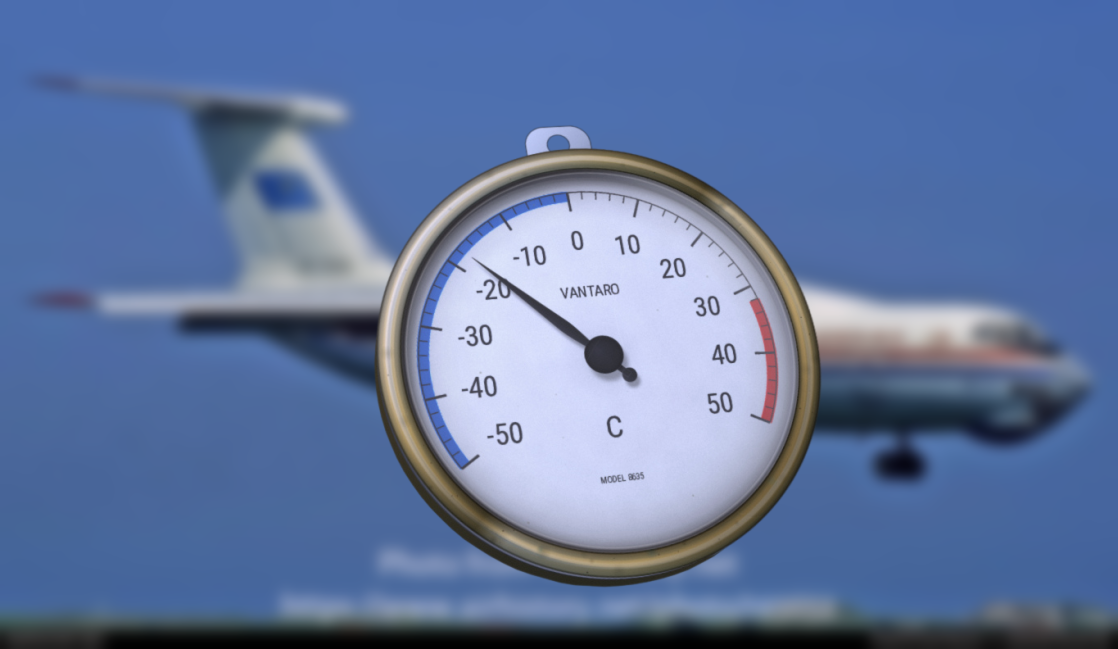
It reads -18 °C
